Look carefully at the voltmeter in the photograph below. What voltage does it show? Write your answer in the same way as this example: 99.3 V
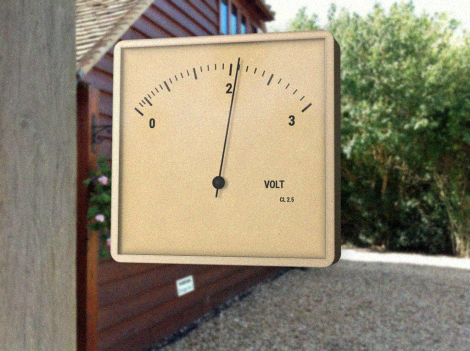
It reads 2.1 V
